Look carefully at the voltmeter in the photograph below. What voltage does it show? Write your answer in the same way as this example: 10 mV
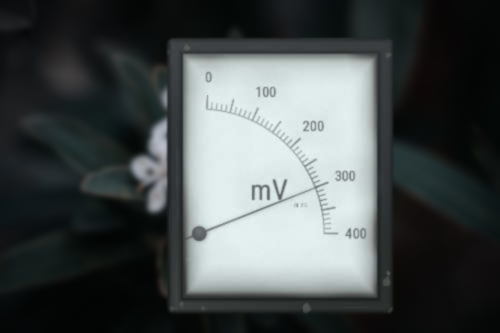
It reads 300 mV
